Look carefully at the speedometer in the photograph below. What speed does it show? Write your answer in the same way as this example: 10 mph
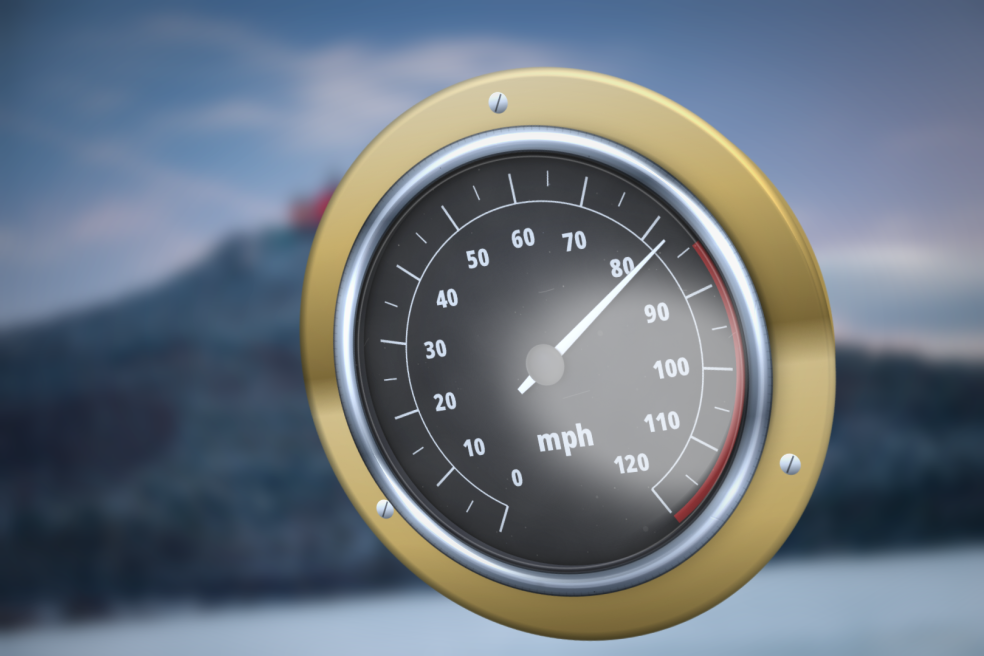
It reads 82.5 mph
